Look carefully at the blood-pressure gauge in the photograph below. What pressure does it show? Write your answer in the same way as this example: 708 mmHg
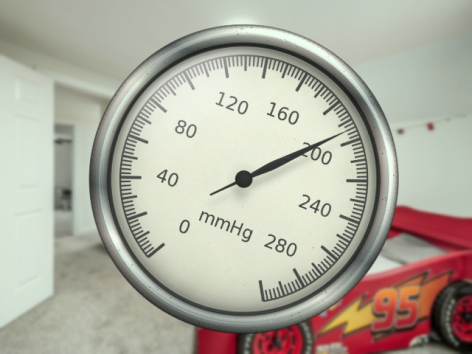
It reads 194 mmHg
